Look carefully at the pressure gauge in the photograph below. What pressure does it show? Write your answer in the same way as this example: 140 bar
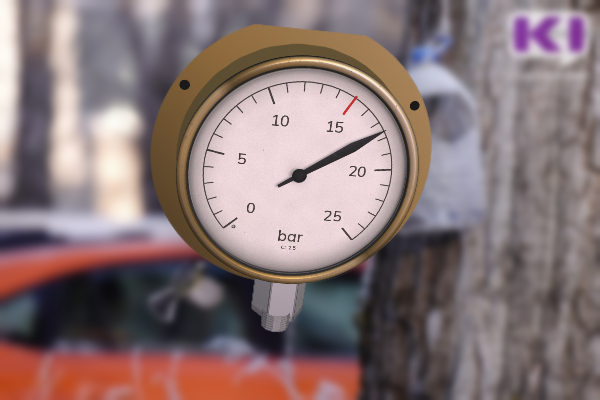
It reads 17.5 bar
